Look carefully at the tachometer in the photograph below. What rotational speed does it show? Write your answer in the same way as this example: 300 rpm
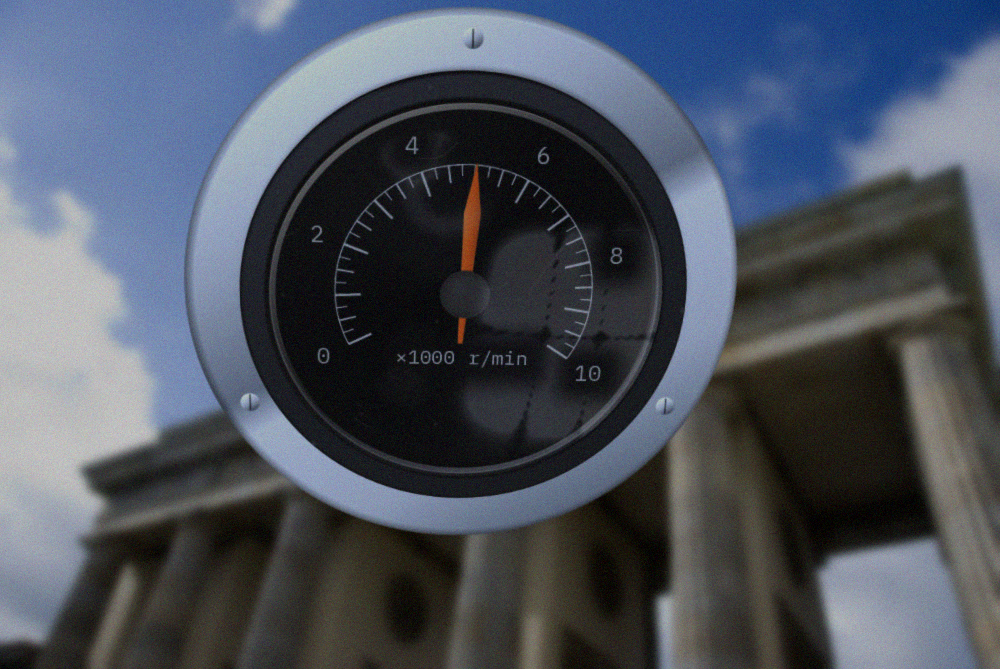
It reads 5000 rpm
